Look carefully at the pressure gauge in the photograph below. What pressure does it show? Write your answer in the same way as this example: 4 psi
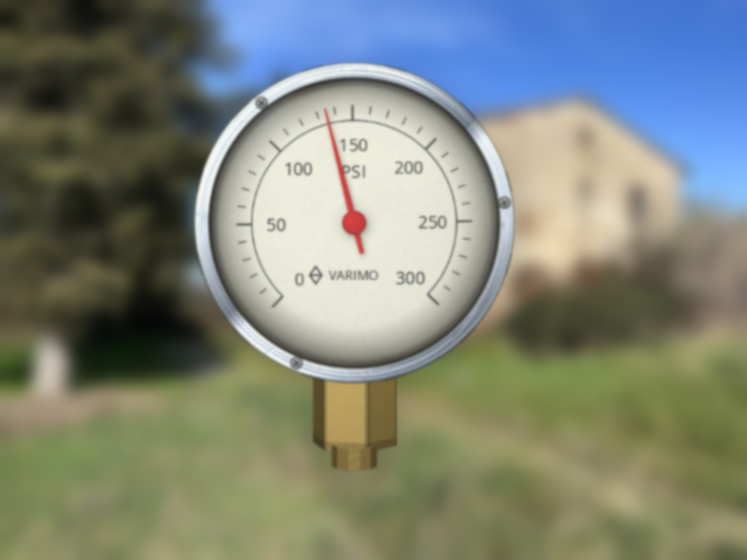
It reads 135 psi
